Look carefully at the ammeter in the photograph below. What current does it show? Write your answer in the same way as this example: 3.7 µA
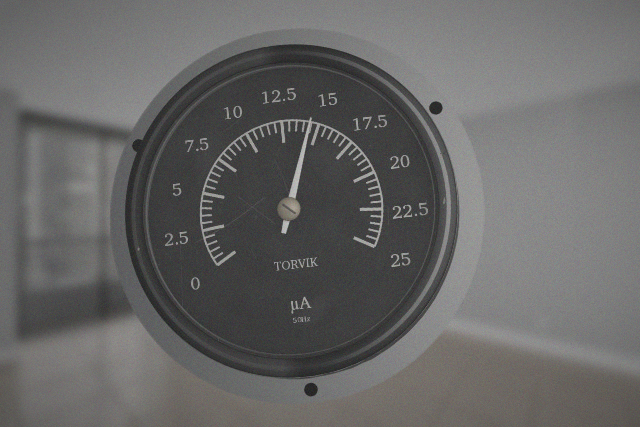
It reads 14.5 µA
